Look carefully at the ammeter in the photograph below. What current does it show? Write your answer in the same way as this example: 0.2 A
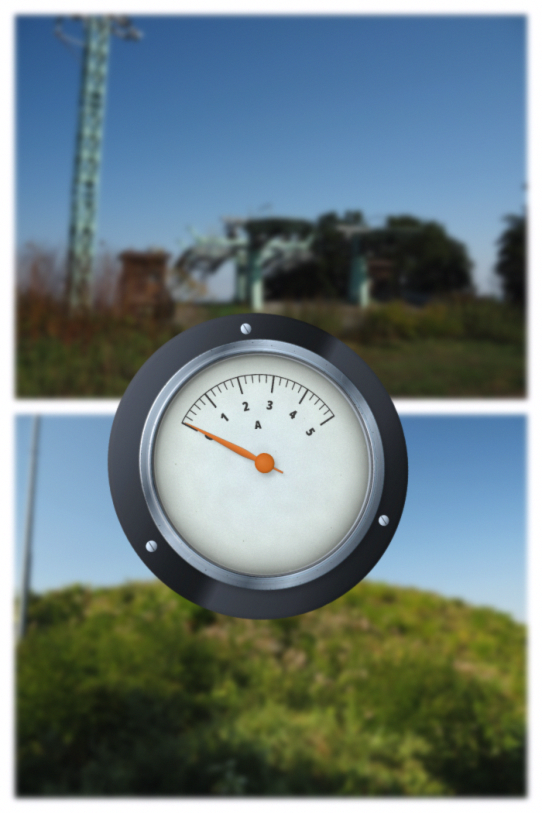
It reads 0 A
